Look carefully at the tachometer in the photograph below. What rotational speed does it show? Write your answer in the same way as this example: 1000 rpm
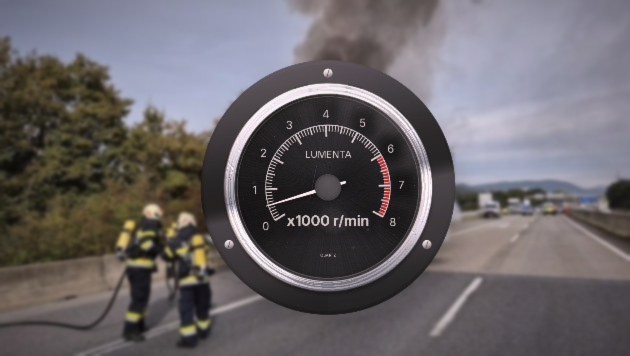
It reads 500 rpm
